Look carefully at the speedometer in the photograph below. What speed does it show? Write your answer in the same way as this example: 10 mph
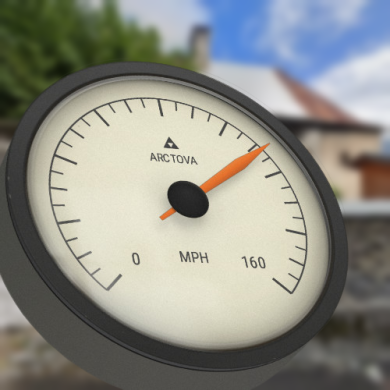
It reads 112.5 mph
